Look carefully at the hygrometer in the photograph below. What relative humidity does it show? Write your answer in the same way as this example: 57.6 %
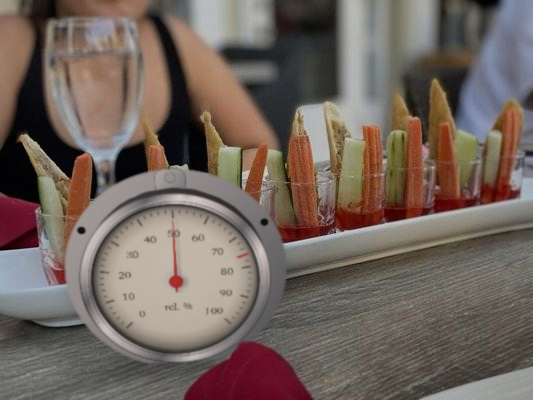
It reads 50 %
